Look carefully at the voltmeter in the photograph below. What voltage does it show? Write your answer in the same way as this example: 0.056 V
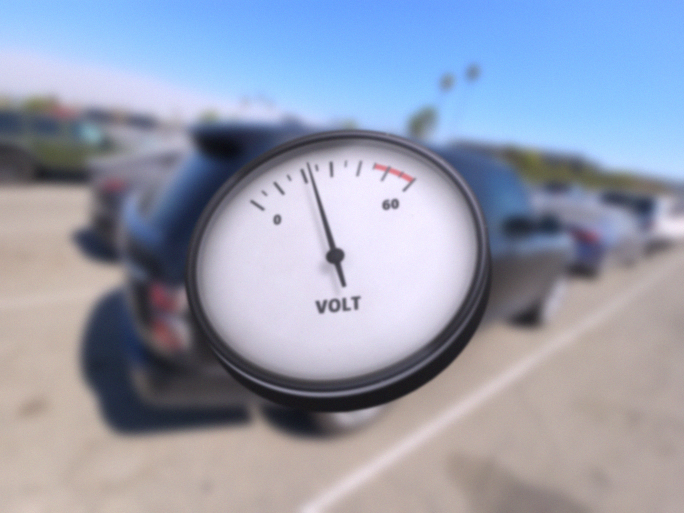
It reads 22.5 V
